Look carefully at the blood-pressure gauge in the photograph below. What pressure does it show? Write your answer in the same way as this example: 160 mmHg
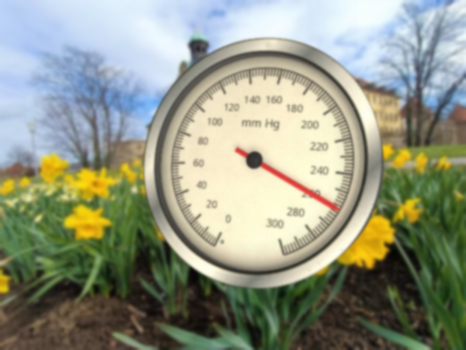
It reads 260 mmHg
